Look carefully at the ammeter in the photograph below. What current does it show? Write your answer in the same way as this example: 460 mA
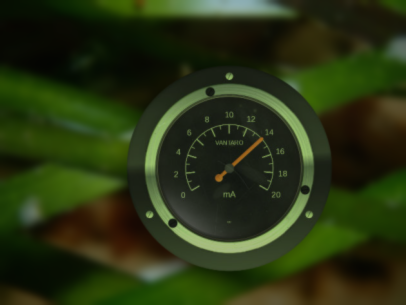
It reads 14 mA
